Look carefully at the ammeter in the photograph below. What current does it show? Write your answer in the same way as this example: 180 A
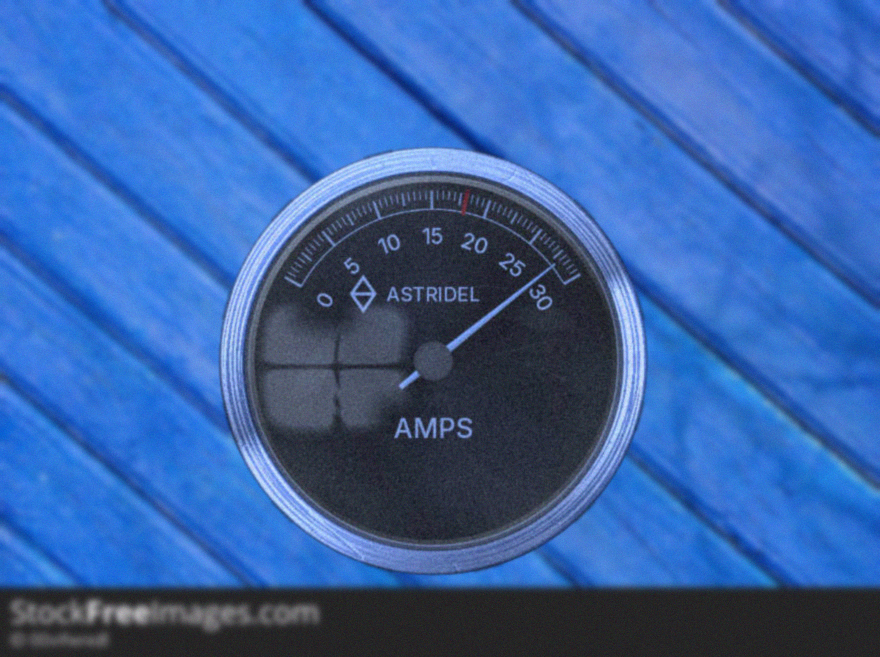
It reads 28 A
